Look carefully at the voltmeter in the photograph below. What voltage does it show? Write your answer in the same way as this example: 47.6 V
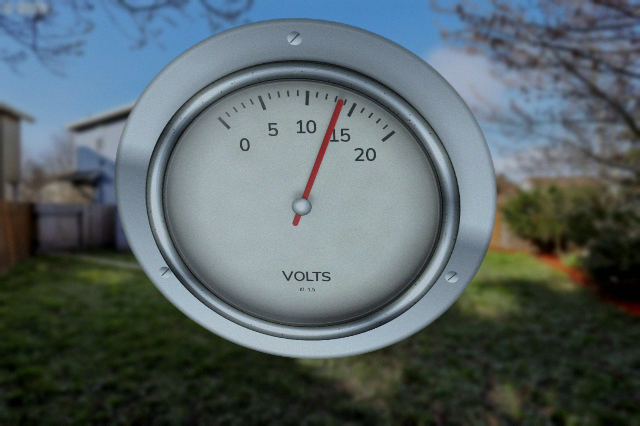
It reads 13.5 V
